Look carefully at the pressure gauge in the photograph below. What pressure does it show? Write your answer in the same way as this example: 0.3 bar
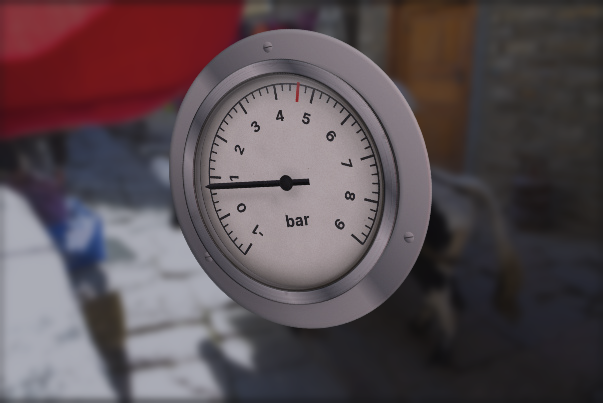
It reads 0.8 bar
